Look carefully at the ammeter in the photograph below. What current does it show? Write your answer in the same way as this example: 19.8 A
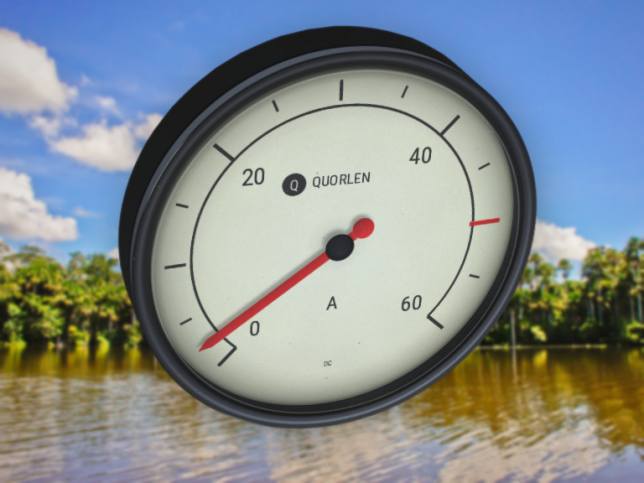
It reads 2.5 A
